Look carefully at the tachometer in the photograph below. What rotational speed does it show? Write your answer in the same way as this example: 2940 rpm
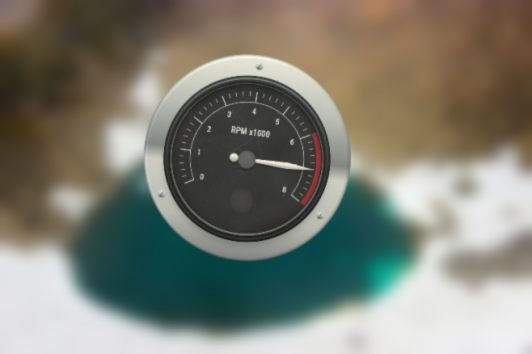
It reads 7000 rpm
